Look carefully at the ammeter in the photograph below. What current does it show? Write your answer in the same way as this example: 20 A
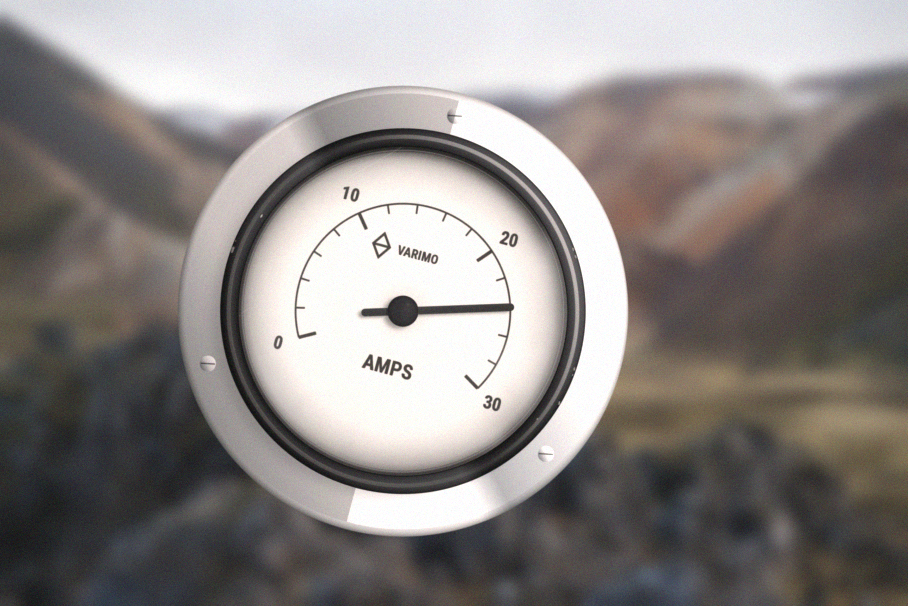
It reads 24 A
